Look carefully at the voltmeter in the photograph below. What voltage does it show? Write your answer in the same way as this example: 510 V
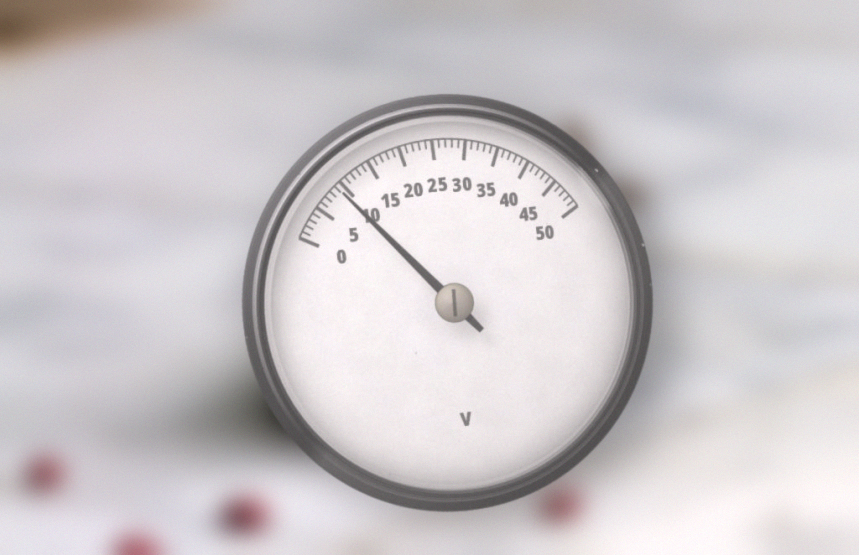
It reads 9 V
